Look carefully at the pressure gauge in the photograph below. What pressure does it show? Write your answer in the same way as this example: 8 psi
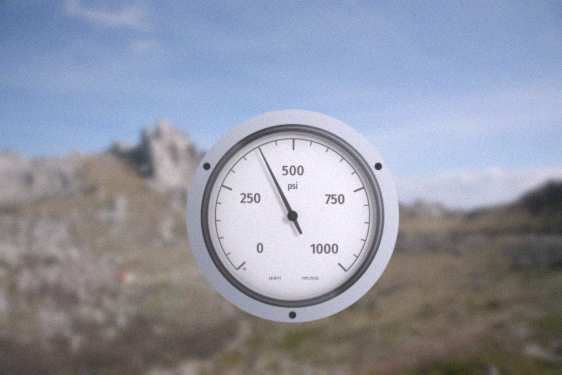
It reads 400 psi
